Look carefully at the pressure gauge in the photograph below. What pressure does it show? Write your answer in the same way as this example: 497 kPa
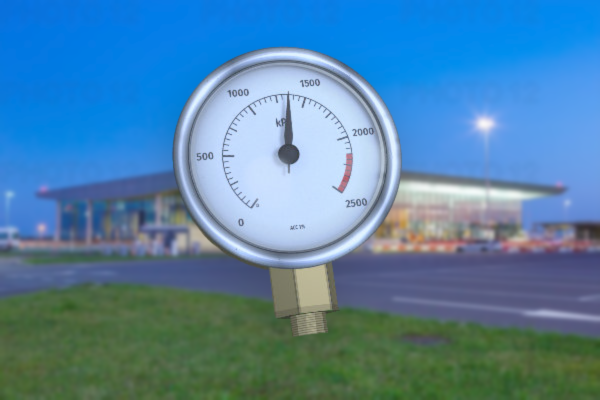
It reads 1350 kPa
